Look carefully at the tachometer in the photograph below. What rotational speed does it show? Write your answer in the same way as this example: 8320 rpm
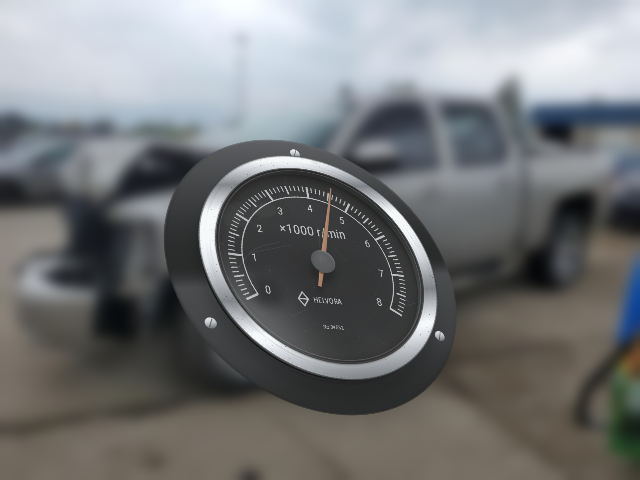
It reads 4500 rpm
